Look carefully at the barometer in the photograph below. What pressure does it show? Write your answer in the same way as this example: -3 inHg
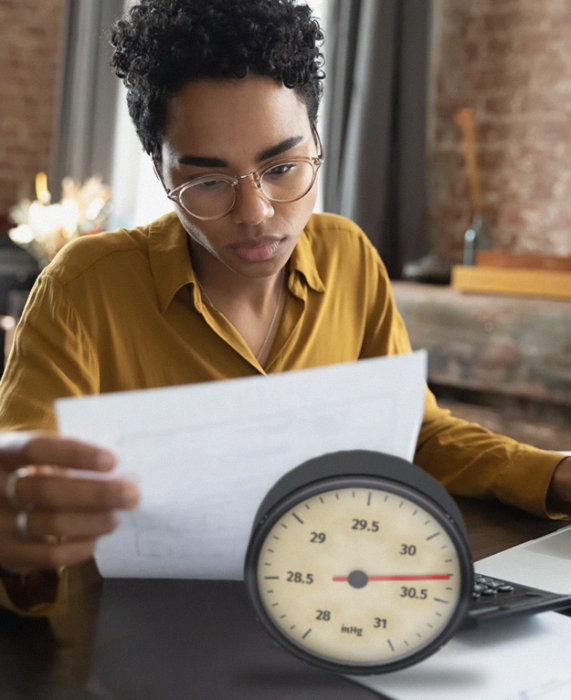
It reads 30.3 inHg
